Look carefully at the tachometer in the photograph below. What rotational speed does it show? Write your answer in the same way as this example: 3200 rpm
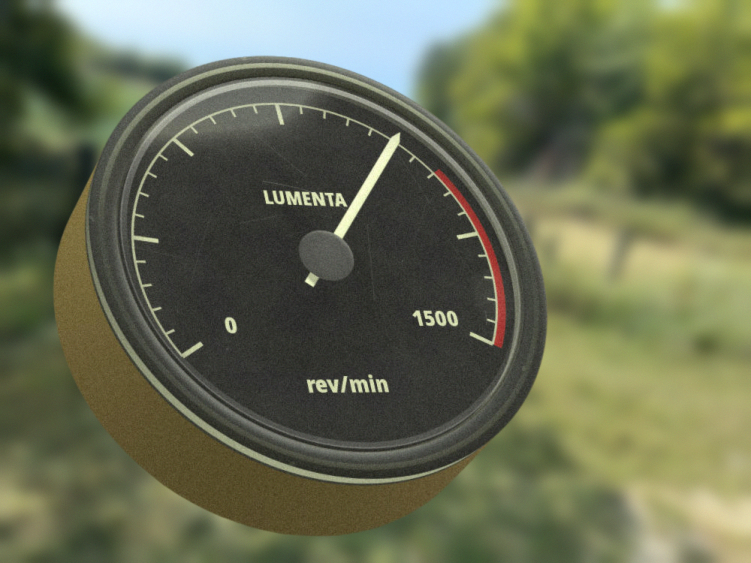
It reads 1000 rpm
